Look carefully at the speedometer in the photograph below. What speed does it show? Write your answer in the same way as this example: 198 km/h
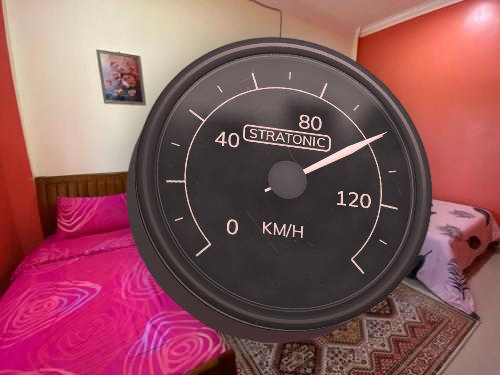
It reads 100 km/h
